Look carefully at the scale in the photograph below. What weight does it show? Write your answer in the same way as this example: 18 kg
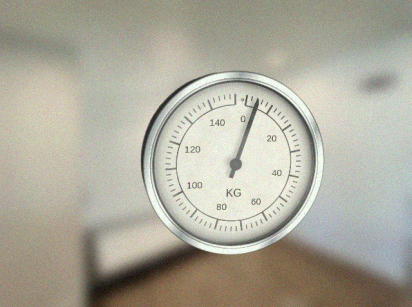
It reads 4 kg
